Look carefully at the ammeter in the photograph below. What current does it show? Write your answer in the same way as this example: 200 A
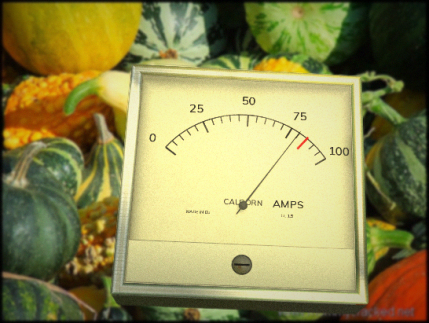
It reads 80 A
